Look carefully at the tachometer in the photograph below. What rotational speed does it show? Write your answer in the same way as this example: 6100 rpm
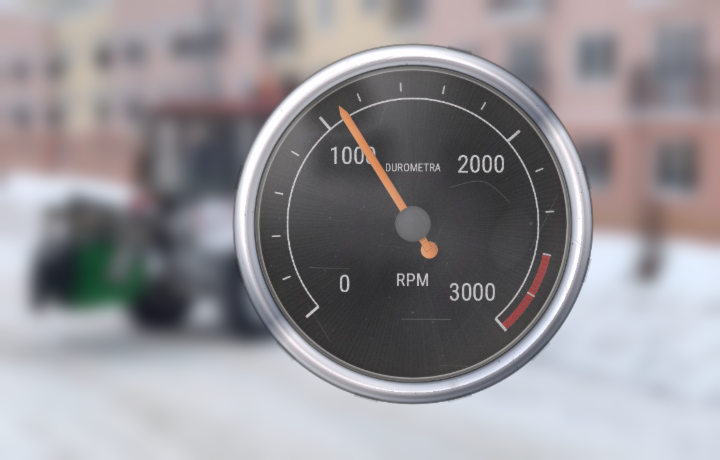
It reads 1100 rpm
